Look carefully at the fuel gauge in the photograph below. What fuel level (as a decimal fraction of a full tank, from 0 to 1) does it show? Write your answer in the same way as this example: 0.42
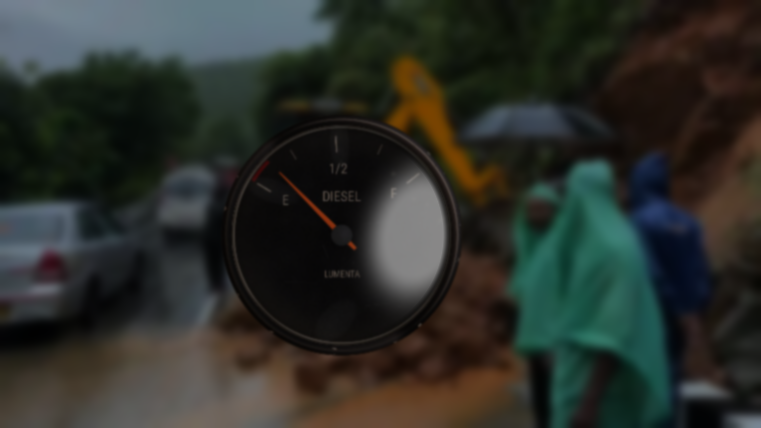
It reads 0.125
